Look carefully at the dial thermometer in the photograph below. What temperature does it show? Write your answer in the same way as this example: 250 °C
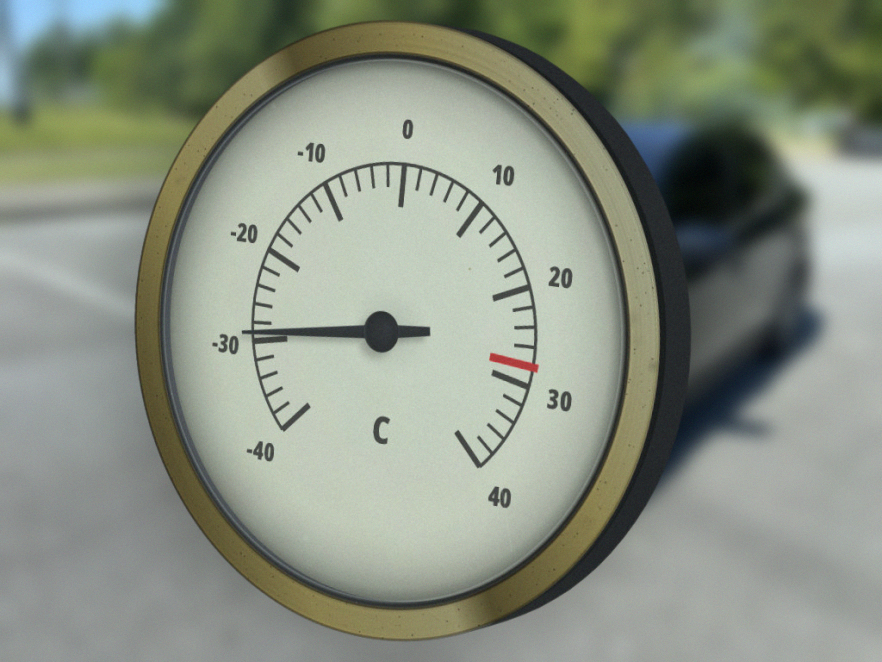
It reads -29 °C
